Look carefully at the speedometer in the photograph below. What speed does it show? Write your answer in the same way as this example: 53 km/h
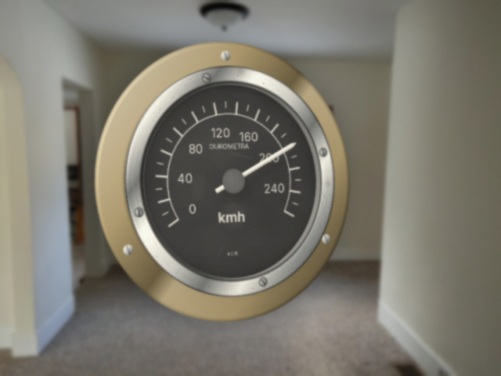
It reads 200 km/h
